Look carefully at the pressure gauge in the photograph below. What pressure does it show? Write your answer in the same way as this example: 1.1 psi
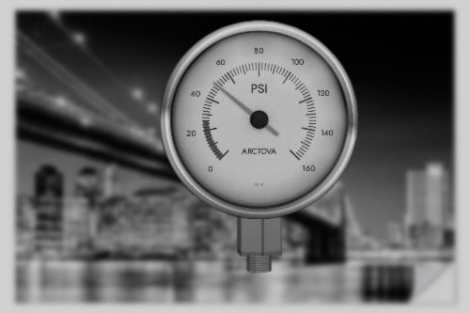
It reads 50 psi
